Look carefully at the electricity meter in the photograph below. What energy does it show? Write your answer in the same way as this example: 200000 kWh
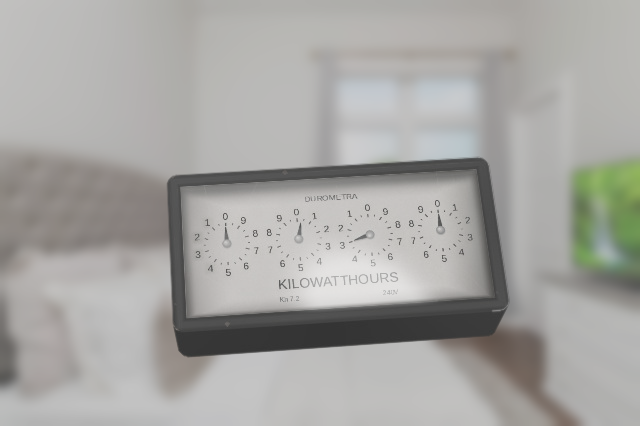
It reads 30 kWh
